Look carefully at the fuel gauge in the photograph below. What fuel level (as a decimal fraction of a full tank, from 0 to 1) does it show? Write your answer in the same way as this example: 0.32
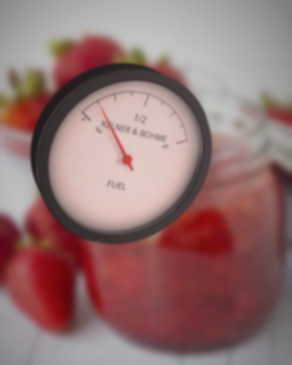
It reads 0.125
